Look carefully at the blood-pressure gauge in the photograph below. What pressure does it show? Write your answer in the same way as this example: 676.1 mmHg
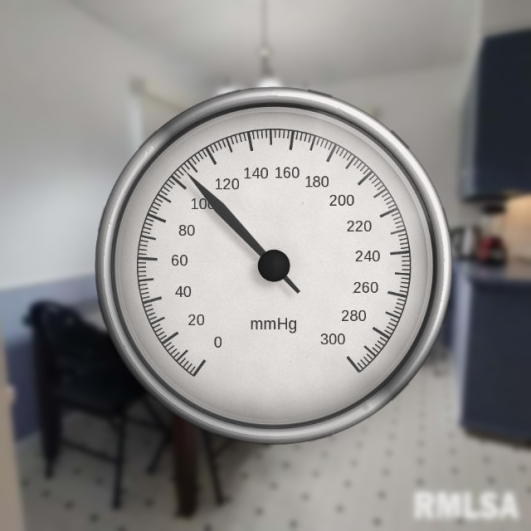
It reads 106 mmHg
